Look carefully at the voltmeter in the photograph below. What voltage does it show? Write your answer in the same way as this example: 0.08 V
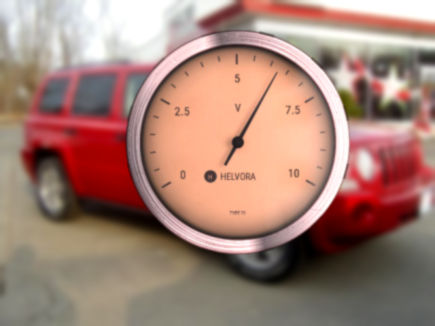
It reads 6.25 V
